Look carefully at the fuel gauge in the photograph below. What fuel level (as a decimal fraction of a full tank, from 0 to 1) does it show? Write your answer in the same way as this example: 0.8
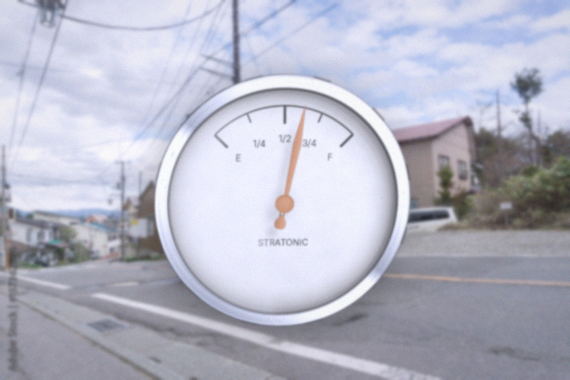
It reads 0.625
